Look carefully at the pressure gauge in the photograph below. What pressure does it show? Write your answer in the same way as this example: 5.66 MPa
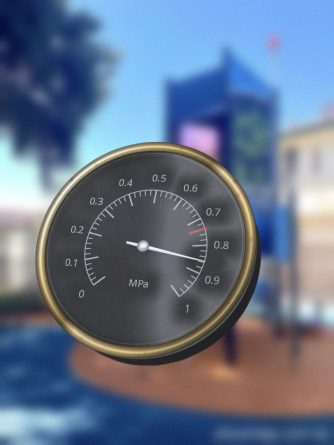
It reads 0.86 MPa
